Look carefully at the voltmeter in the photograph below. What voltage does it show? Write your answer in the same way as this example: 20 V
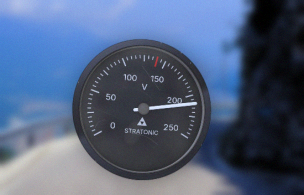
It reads 210 V
